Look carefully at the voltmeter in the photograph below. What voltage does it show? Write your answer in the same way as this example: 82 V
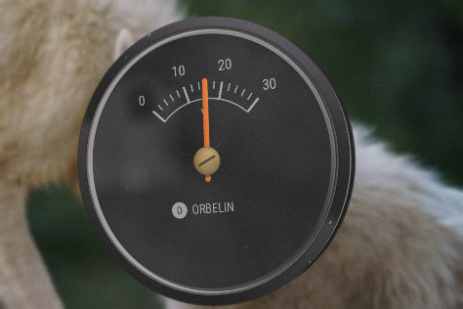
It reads 16 V
